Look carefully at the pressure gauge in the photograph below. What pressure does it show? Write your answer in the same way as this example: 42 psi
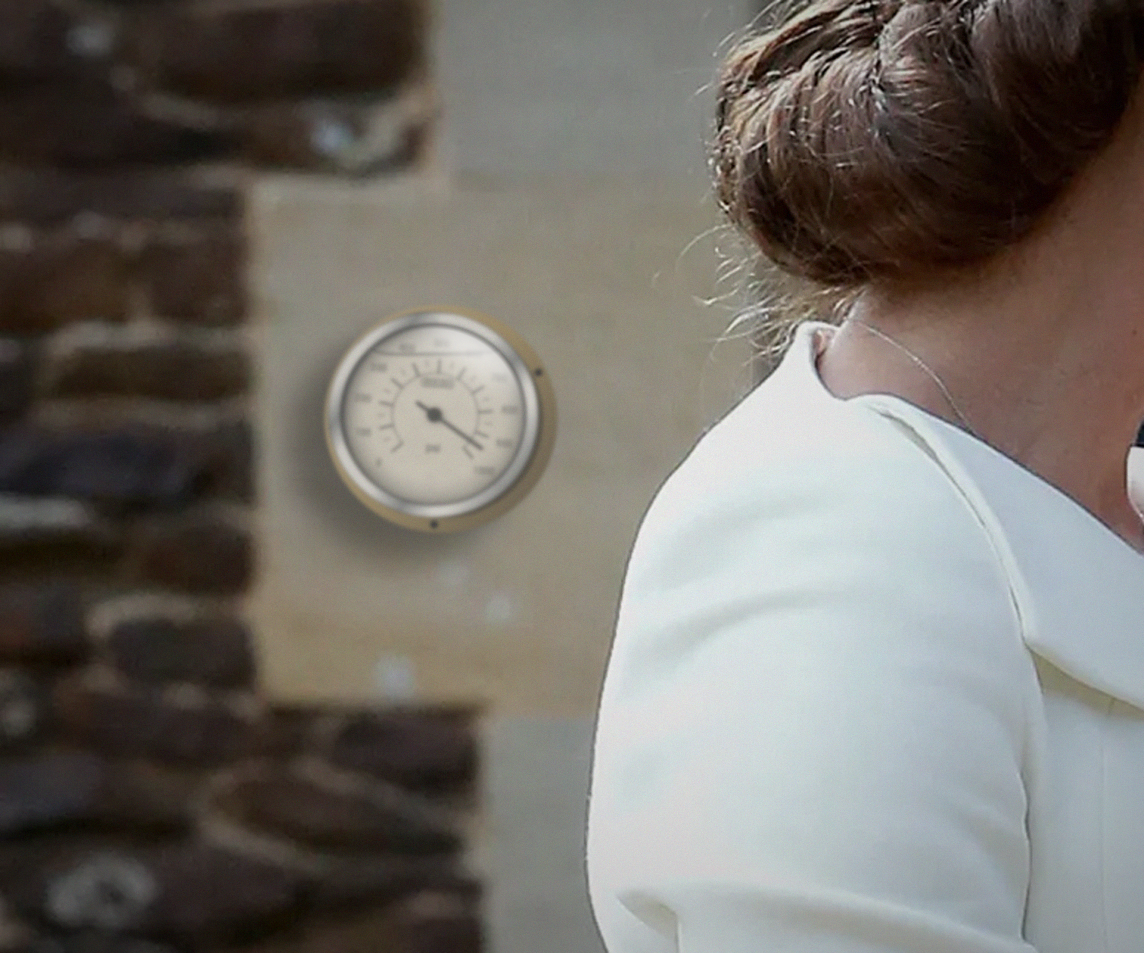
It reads 950 psi
